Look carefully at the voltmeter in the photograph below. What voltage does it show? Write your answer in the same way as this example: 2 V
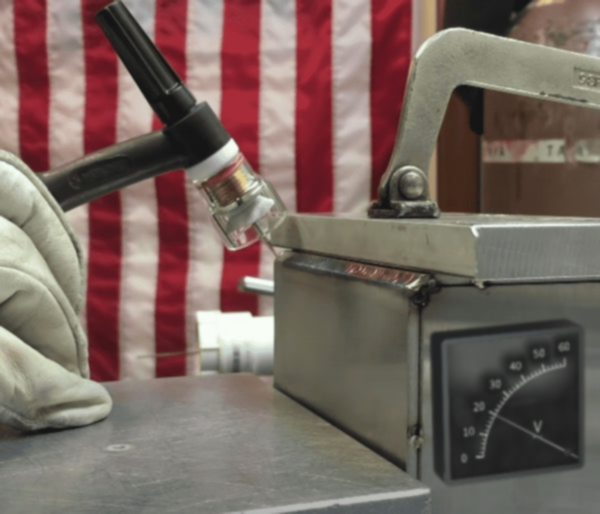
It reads 20 V
